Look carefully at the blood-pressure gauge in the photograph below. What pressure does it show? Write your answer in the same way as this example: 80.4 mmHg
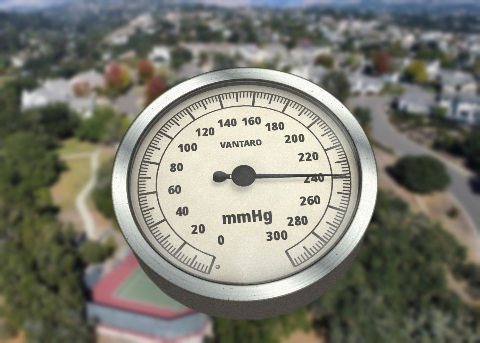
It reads 240 mmHg
